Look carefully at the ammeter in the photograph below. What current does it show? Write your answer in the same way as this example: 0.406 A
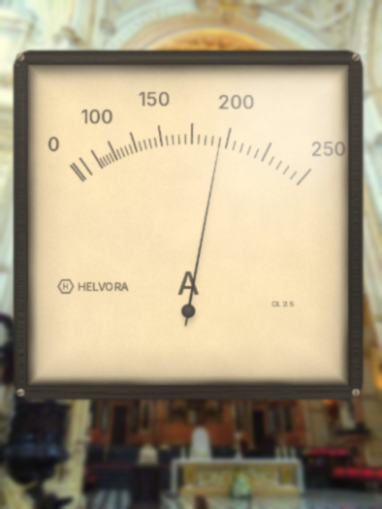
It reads 195 A
